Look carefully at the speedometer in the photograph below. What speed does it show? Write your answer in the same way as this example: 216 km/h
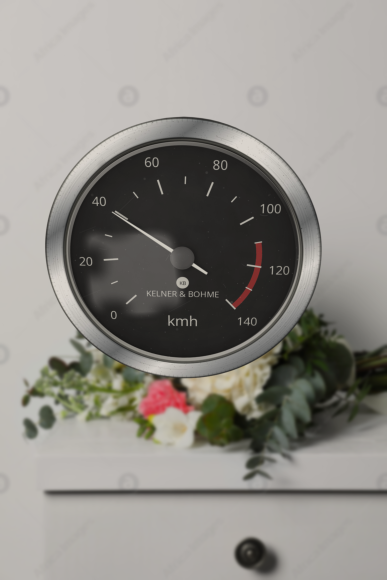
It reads 40 km/h
